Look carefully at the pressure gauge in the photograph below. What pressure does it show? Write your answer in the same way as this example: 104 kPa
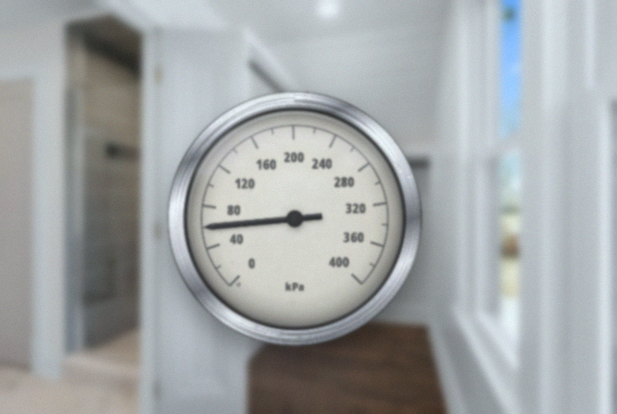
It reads 60 kPa
